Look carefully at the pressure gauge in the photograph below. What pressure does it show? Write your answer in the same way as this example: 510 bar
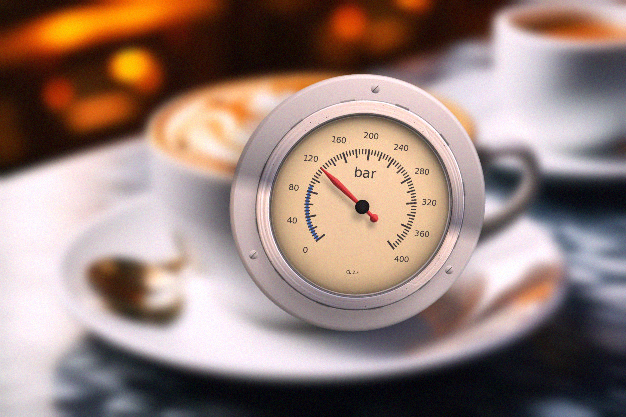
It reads 120 bar
